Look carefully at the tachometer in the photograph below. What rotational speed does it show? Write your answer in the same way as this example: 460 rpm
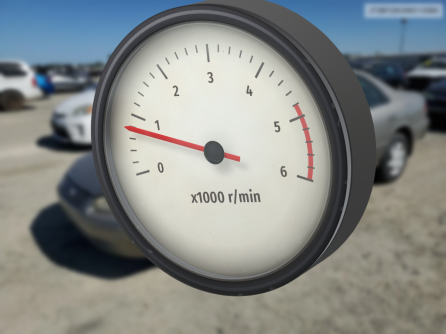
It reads 800 rpm
